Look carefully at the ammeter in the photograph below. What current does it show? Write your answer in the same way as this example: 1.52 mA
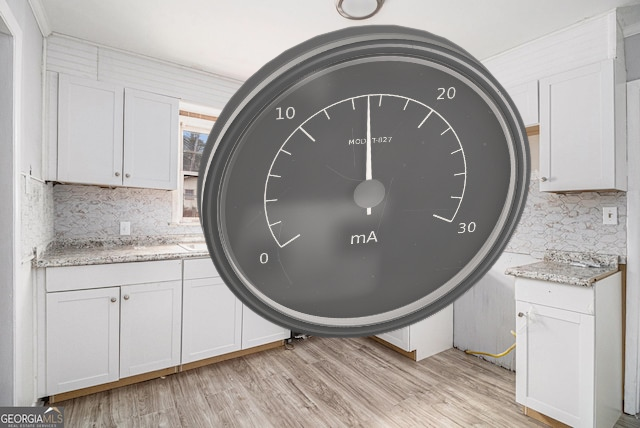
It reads 15 mA
